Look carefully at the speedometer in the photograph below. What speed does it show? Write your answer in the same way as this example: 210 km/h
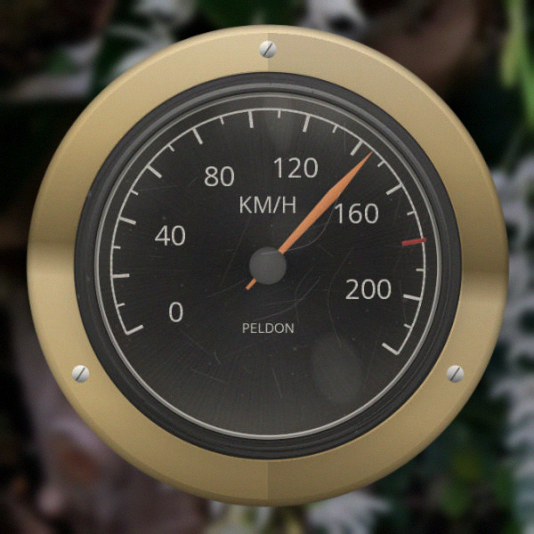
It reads 145 km/h
